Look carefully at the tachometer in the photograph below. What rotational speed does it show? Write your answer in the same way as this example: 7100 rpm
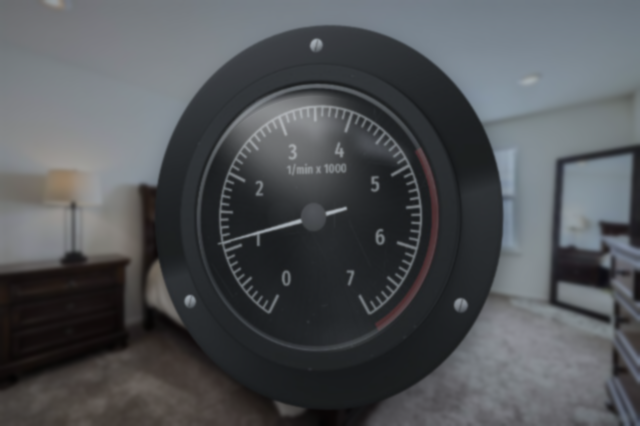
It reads 1100 rpm
